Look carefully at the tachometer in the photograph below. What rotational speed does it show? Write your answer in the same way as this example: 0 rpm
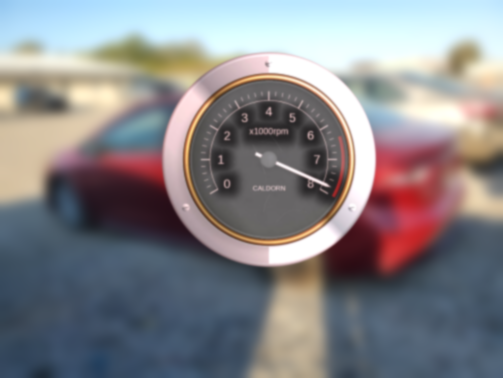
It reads 7800 rpm
